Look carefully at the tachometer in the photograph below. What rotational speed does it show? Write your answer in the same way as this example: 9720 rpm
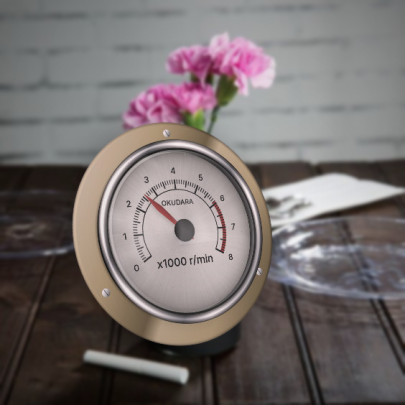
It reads 2500 rpm
